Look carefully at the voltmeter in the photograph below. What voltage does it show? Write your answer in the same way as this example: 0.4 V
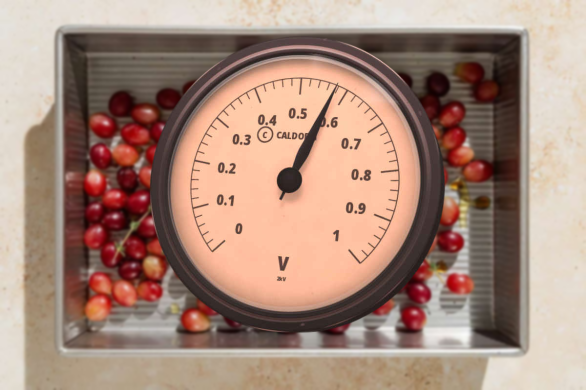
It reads 0.58 V
